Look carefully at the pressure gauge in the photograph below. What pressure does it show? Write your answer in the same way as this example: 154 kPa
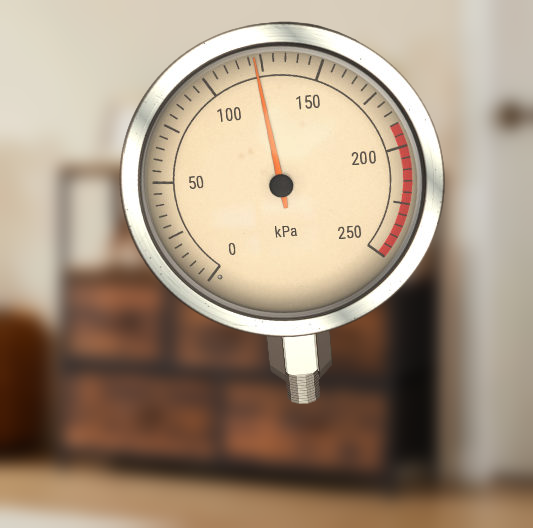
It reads 122.5 kPa
